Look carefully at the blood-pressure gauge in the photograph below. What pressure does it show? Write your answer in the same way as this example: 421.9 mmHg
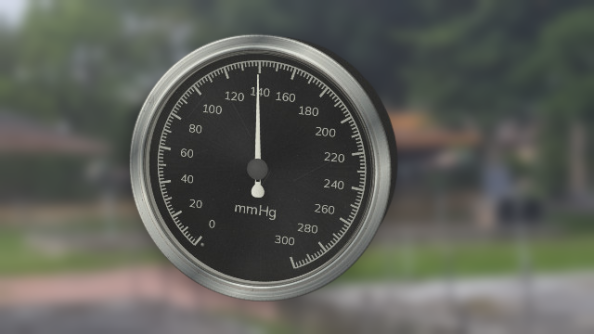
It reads 140 mmHg
